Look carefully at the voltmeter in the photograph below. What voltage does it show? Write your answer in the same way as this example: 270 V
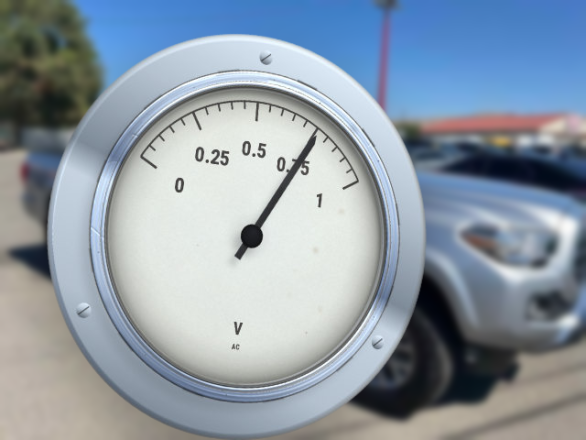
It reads 0.75 V
